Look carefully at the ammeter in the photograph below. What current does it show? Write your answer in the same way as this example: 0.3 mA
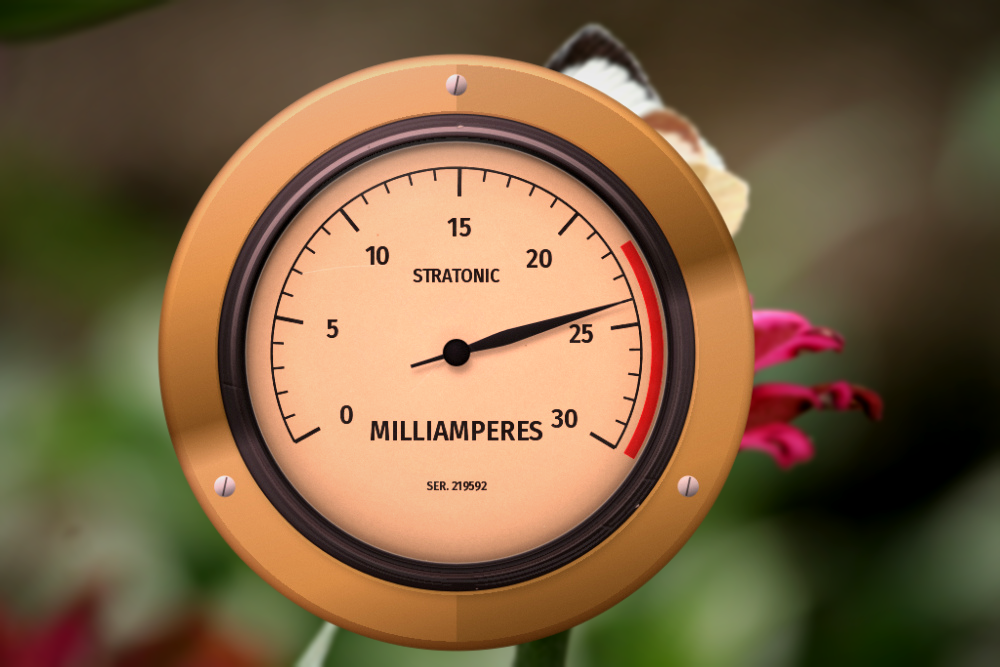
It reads 24 mA
